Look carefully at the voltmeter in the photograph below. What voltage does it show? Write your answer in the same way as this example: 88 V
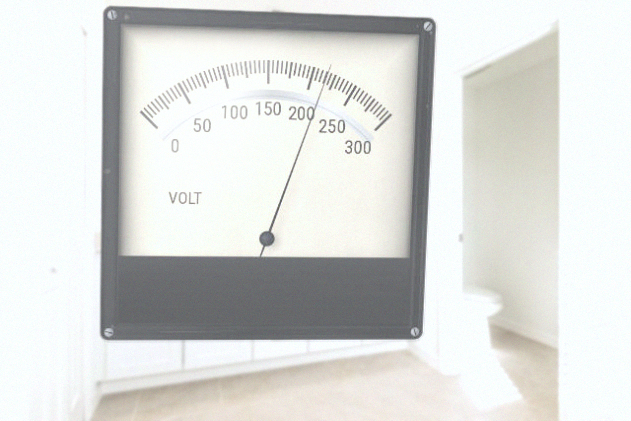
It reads 215 V
